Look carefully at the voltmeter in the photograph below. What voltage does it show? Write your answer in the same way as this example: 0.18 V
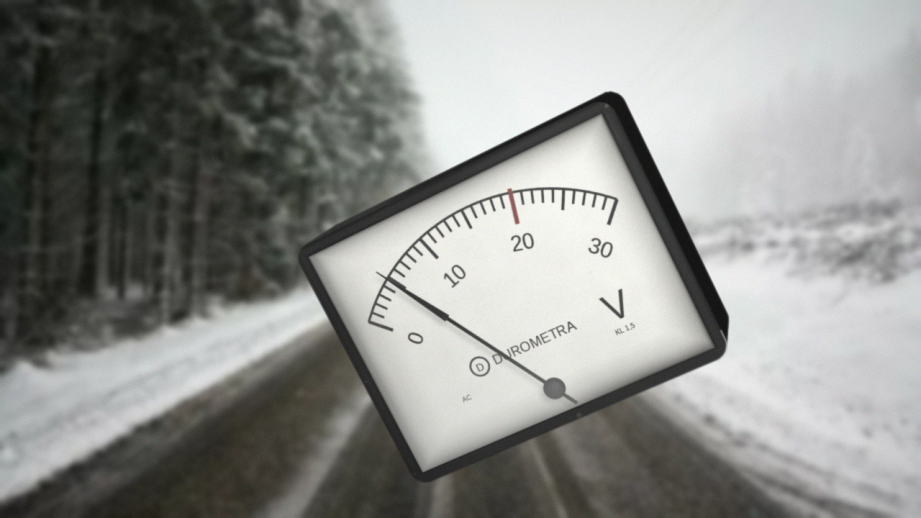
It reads 5 V
